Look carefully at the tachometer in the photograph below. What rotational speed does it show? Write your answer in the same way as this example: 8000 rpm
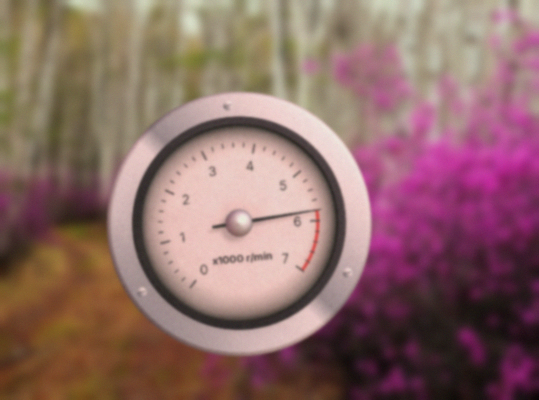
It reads 5800 rpm
